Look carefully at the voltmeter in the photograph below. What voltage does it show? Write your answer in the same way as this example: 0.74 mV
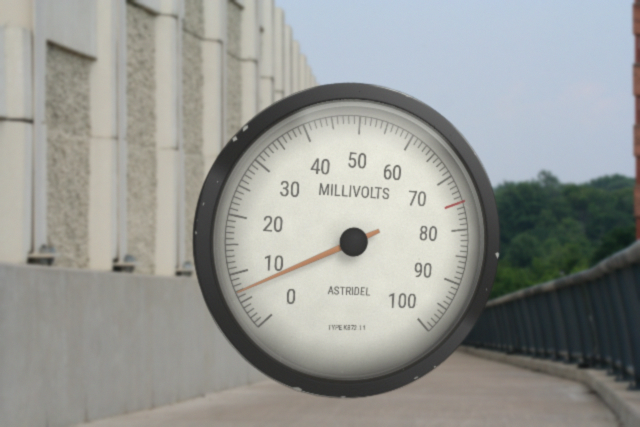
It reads 7 mV
